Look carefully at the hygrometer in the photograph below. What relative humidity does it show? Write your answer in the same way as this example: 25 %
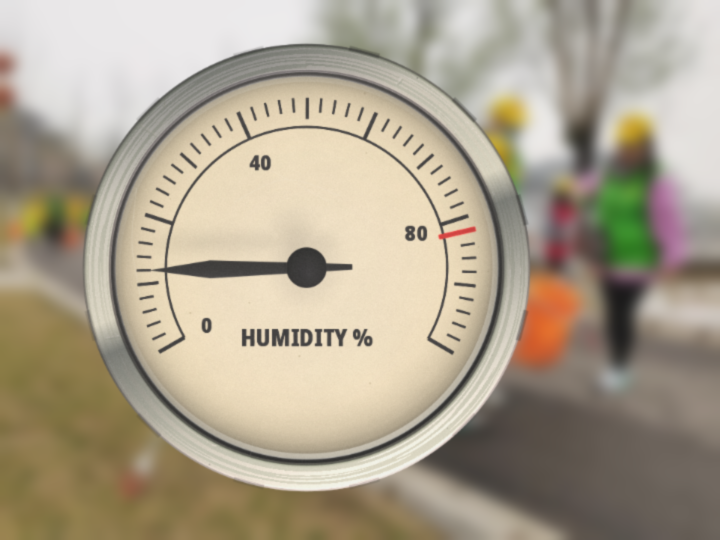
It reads 12 %
